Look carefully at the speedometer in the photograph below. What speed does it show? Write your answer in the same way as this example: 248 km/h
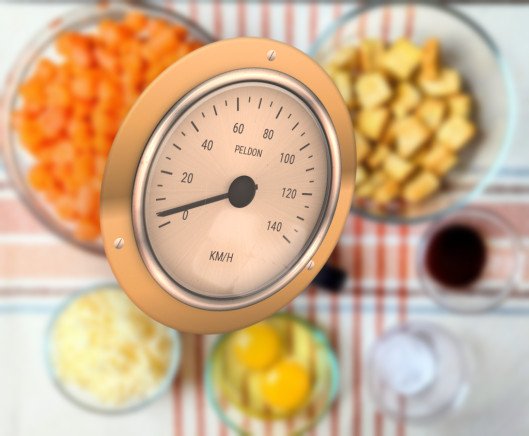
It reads 5 km/h
